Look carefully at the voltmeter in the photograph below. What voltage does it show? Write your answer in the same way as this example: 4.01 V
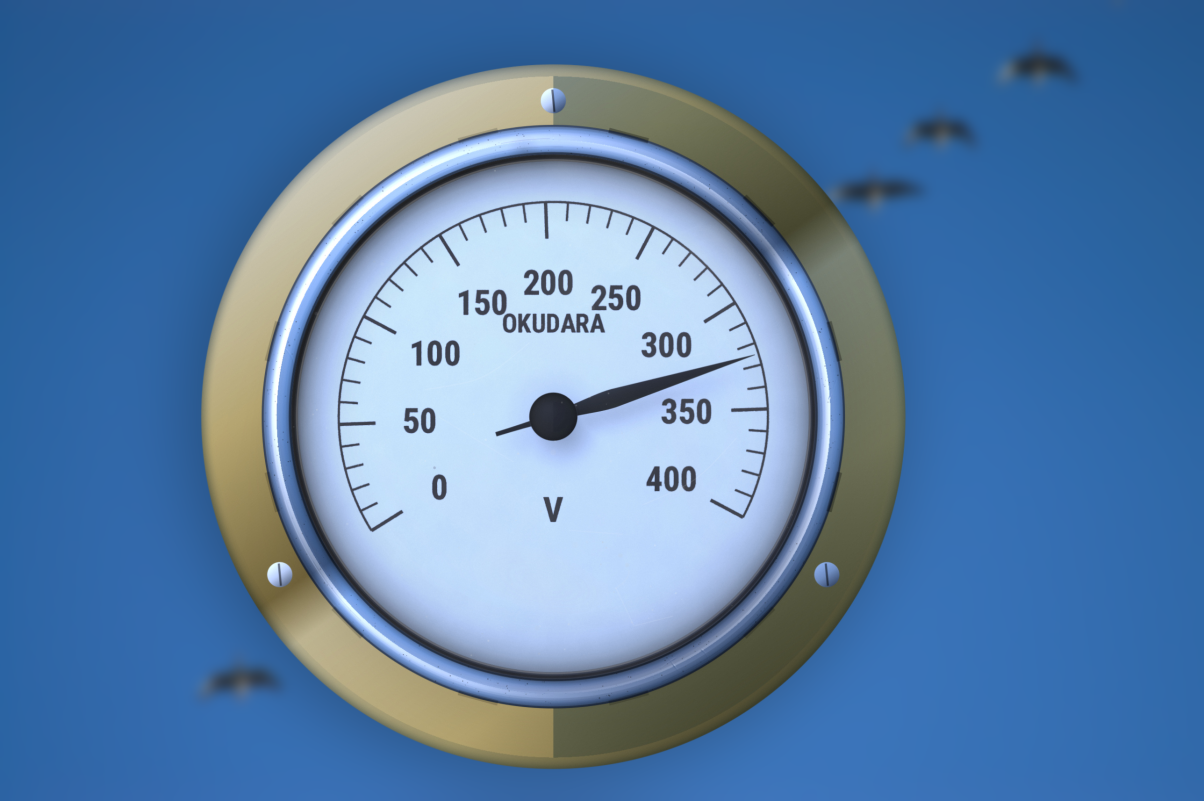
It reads 325 V
